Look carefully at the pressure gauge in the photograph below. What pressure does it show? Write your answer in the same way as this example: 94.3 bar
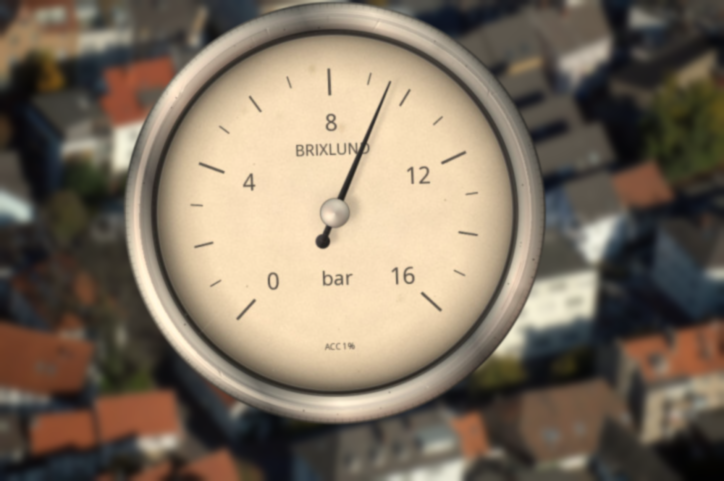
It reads 9.5 bar
